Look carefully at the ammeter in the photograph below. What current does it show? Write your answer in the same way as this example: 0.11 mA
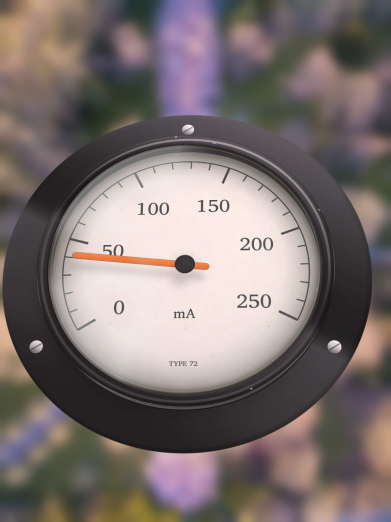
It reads 40 mA
